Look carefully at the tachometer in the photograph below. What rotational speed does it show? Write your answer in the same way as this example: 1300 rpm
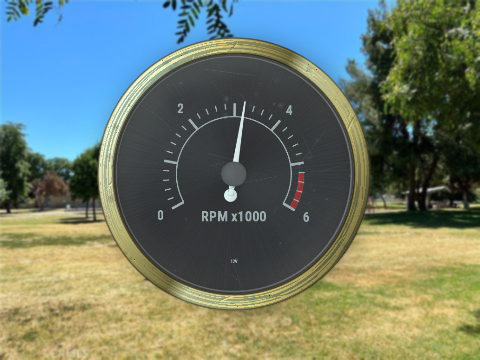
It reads 3200 rpm
